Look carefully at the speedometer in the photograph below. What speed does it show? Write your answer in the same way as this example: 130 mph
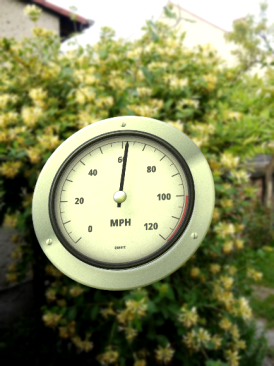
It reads 62.5 mph
